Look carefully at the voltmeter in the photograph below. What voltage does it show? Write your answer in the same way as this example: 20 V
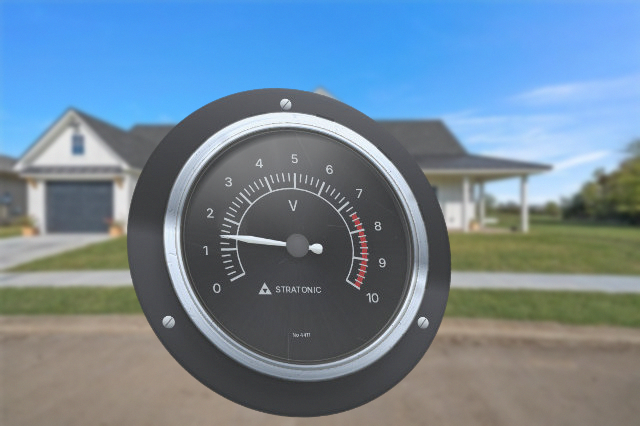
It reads 1.4 V
